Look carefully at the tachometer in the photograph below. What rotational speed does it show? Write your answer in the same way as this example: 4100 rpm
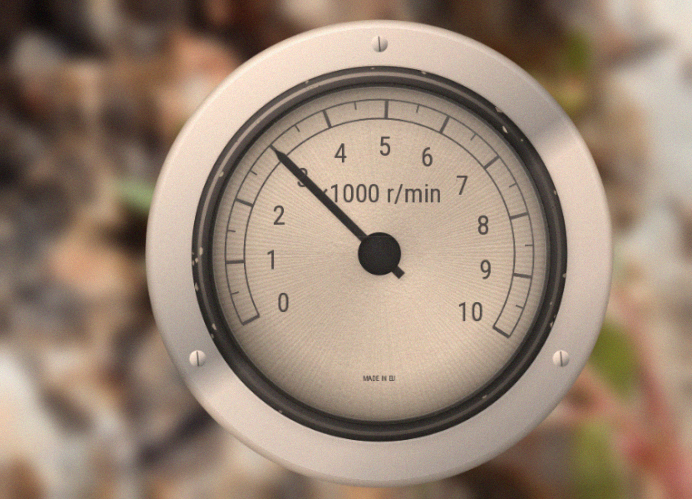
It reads 3000 rpm
